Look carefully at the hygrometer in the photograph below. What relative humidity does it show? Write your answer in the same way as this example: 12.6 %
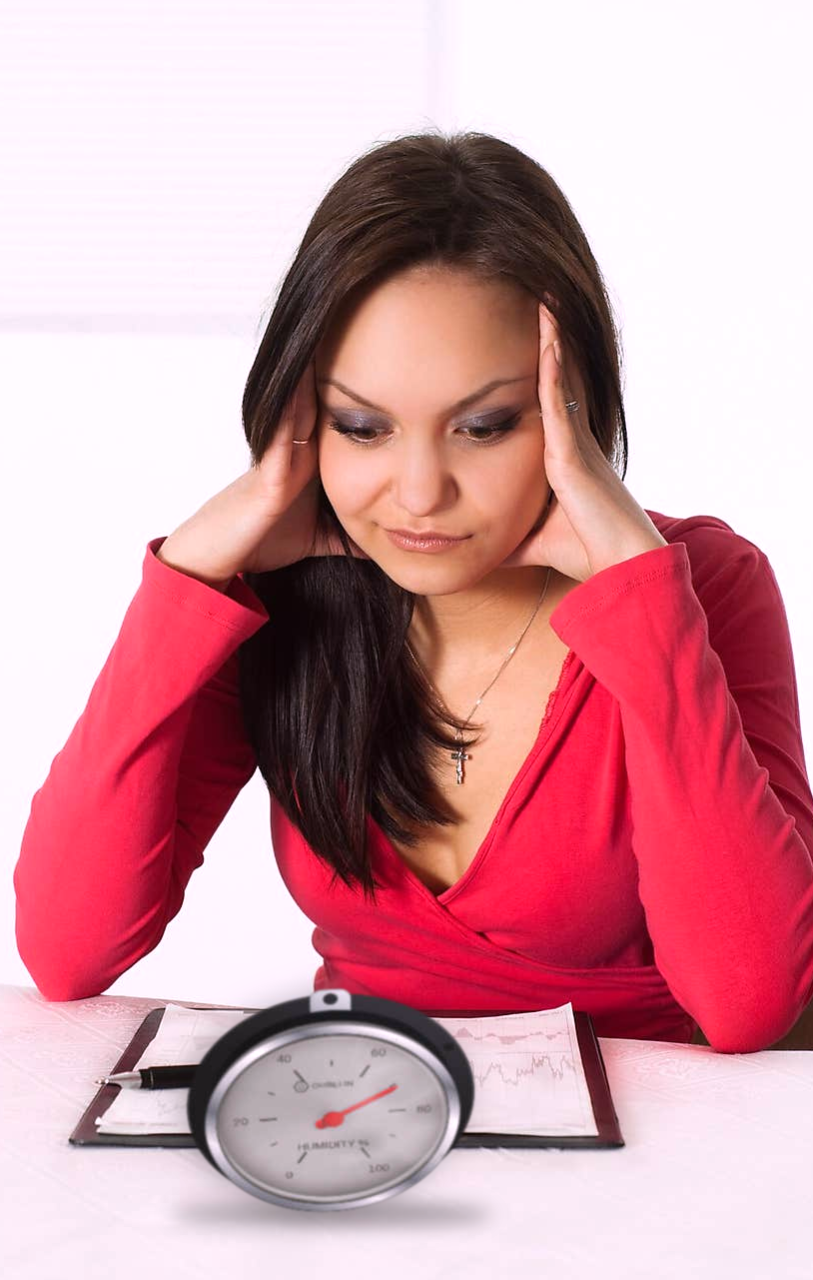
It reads 70 %
